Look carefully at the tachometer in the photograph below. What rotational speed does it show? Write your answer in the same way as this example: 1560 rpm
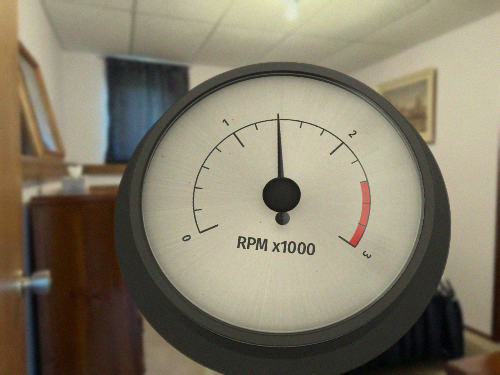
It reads 1400 rpm
